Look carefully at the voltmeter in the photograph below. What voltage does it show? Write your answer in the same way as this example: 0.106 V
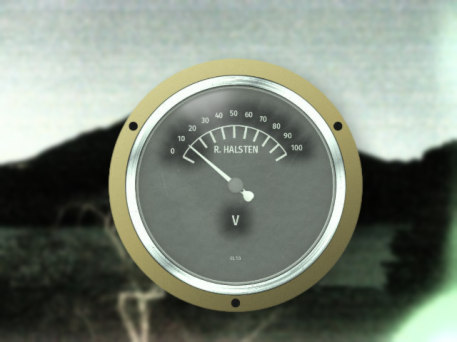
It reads 10 V
